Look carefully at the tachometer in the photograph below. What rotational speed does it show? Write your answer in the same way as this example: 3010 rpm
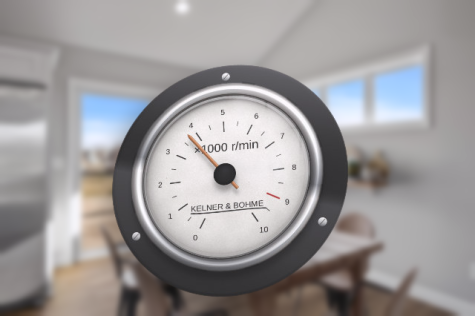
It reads 3750 rpm
